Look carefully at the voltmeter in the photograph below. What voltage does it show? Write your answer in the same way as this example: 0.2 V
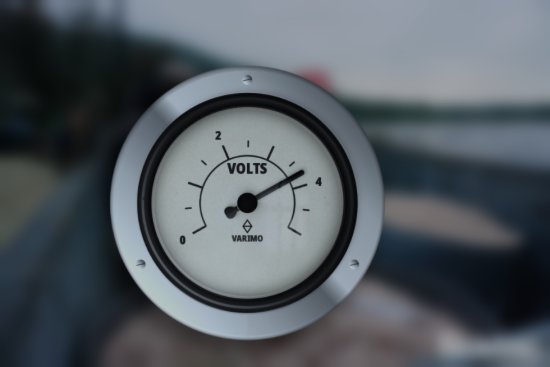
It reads 3.75 V
